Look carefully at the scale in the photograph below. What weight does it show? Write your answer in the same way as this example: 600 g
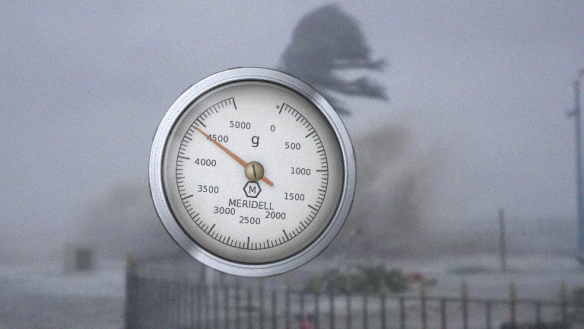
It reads 4400 g
